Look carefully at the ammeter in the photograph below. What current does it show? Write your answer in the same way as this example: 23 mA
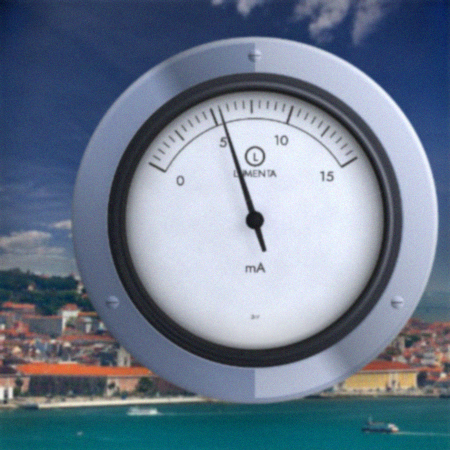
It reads 5.5 mA
